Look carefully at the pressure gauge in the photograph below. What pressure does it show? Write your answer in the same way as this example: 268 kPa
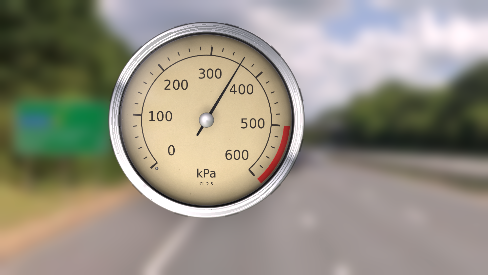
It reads 360 kPa
